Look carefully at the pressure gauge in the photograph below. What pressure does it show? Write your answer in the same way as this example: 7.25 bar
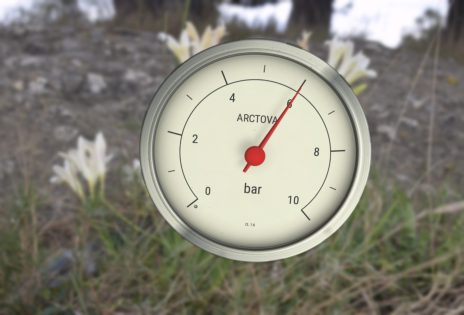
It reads 6 bar
